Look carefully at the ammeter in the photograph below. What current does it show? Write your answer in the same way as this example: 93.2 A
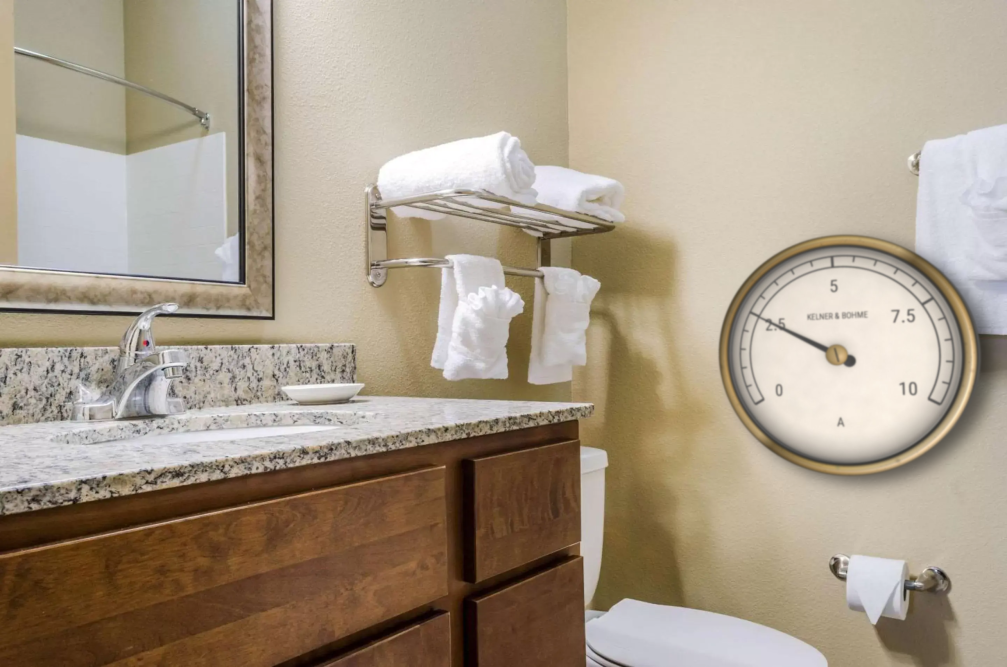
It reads 2.5 A
